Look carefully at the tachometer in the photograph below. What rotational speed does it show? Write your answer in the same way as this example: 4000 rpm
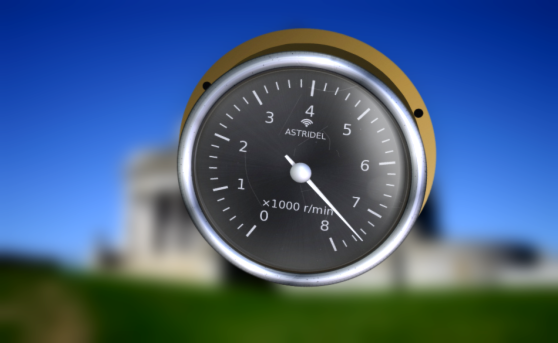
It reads 7500 rpm
